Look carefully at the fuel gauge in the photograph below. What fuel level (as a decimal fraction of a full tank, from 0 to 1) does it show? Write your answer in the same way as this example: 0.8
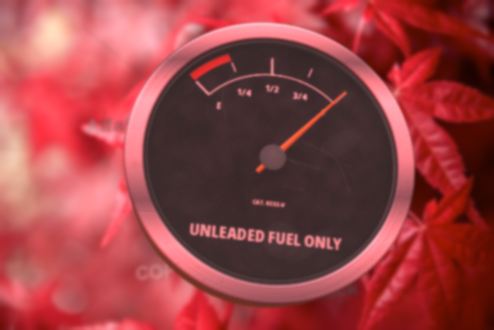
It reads 1
